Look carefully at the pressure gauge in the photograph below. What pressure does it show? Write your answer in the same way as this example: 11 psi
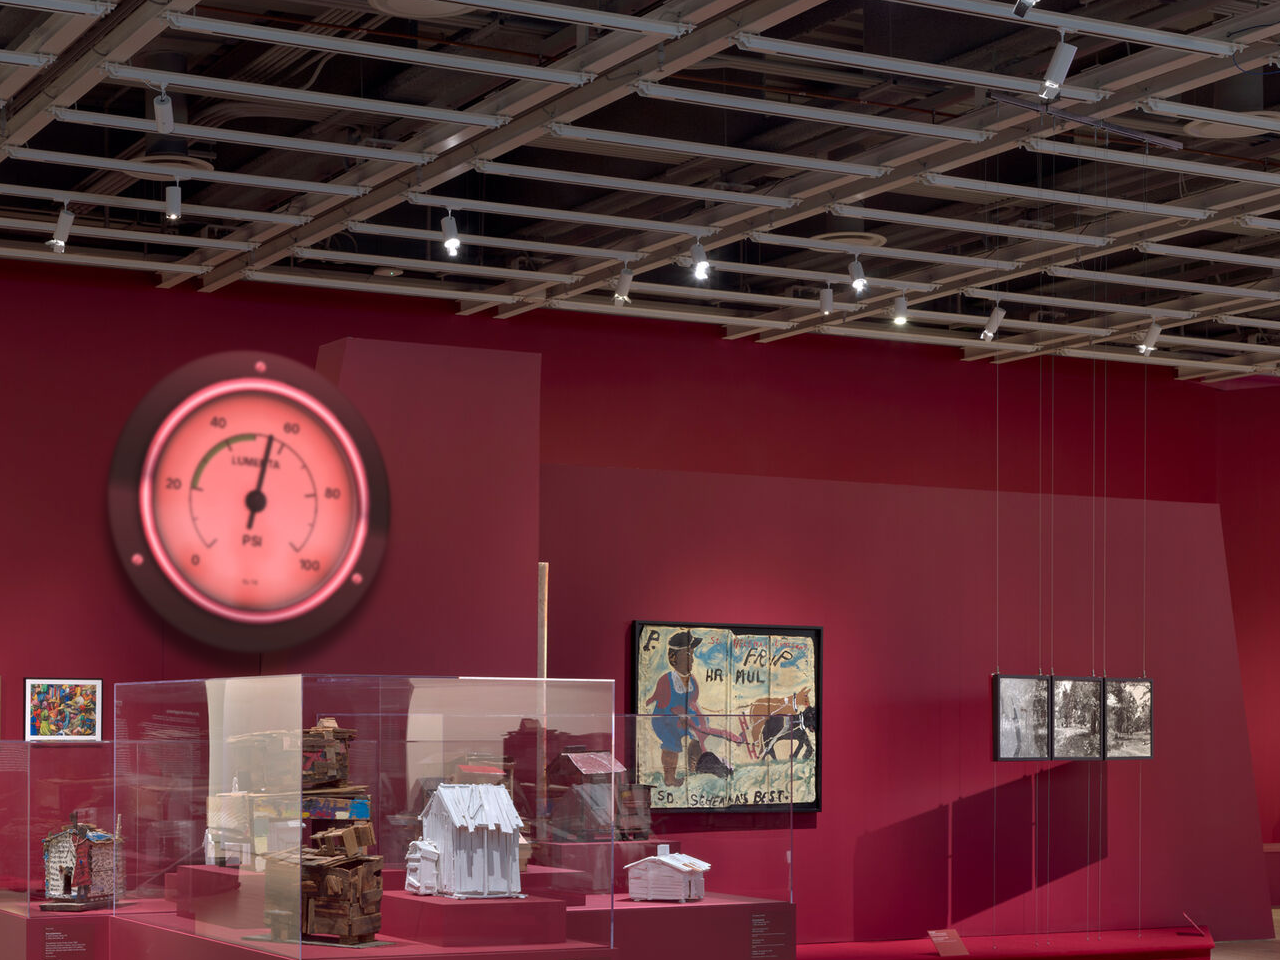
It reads 55 psi
